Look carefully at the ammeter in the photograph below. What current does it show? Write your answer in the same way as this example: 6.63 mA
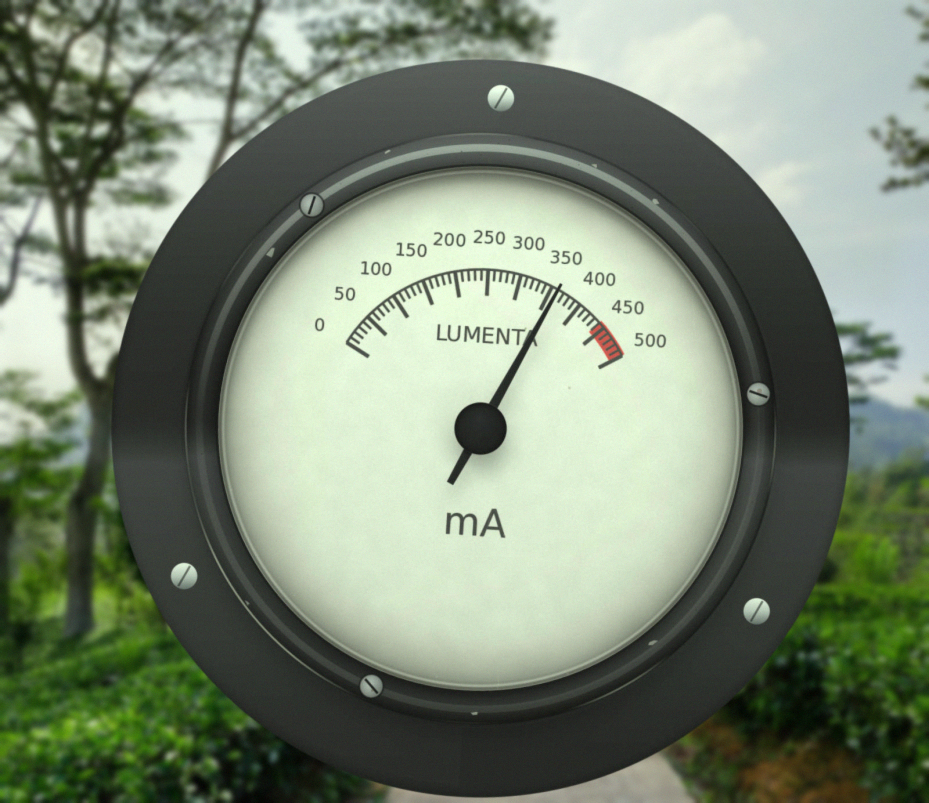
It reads 360 mA
